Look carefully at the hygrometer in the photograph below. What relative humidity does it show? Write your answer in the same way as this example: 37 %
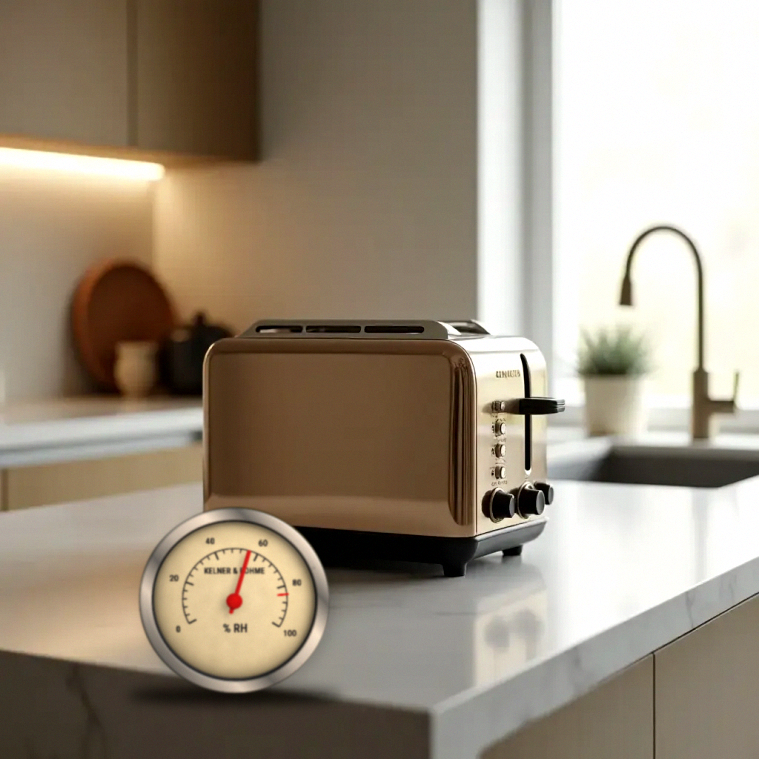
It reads 56 %
